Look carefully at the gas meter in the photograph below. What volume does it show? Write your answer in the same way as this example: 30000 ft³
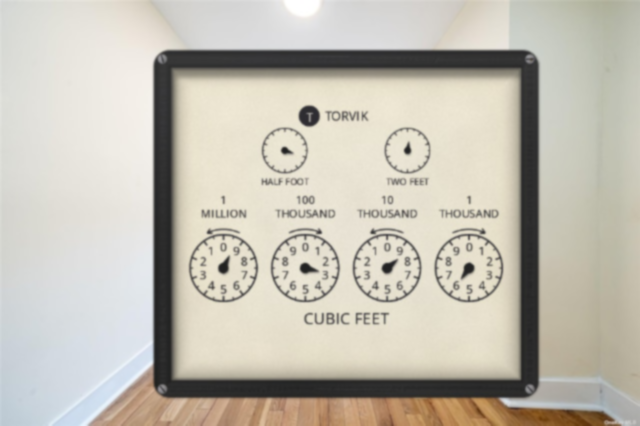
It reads 928600 ft³
